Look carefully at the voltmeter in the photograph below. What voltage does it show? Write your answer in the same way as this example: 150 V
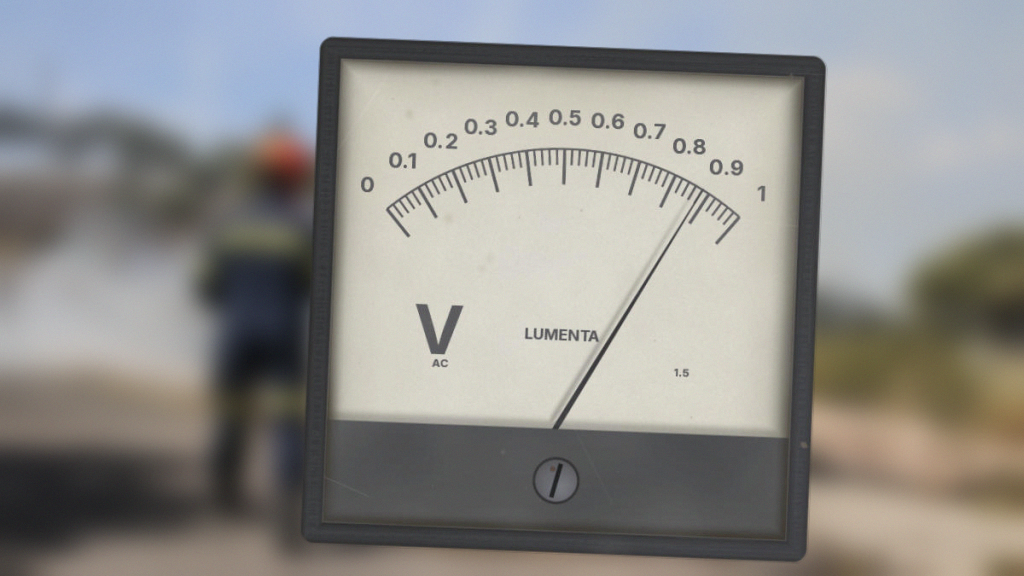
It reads 0.88 V
